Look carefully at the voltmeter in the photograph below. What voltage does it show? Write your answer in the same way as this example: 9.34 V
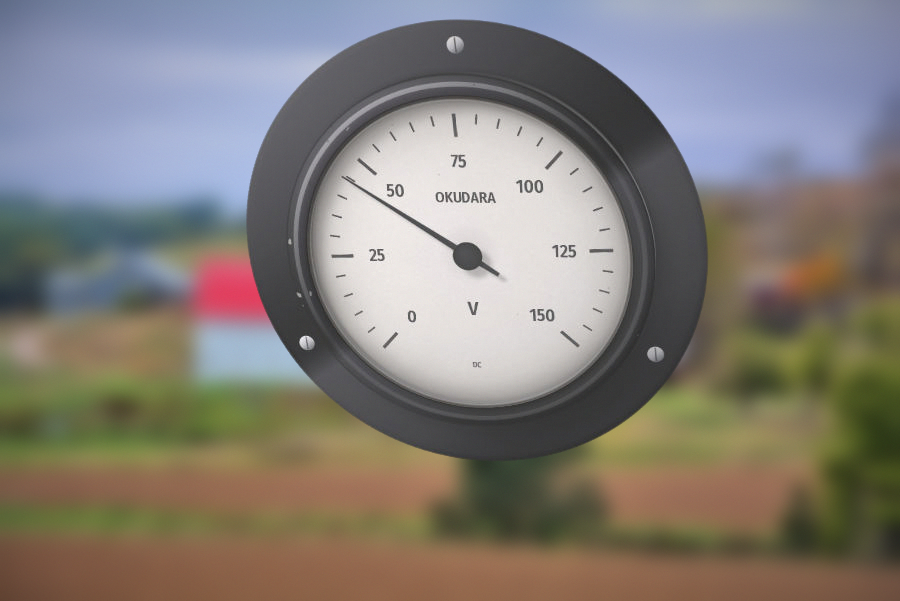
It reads 45 V
